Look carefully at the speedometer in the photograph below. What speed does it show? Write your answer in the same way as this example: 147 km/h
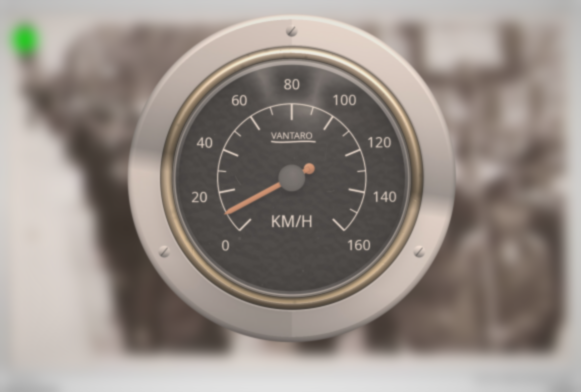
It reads 10 km/h
